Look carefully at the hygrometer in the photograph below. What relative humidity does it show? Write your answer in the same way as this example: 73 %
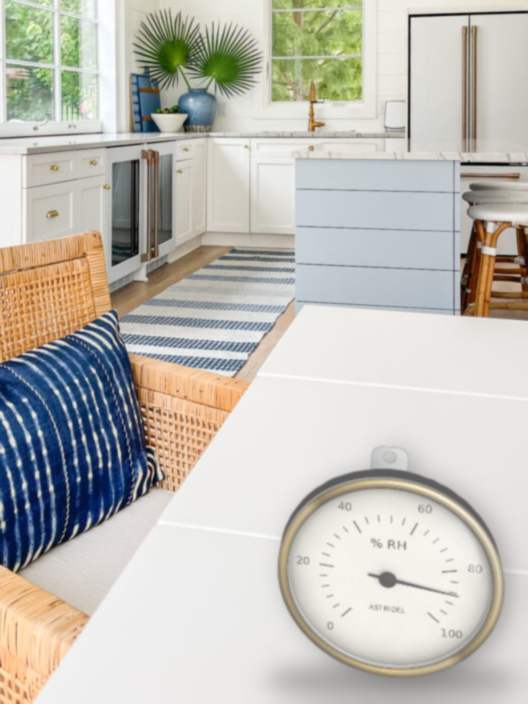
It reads 88 %
